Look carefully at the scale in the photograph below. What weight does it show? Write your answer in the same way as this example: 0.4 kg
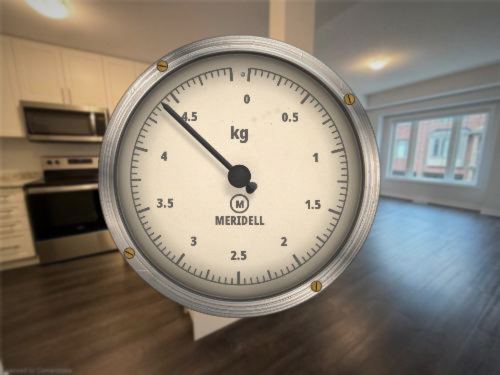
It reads 4.4 kg
